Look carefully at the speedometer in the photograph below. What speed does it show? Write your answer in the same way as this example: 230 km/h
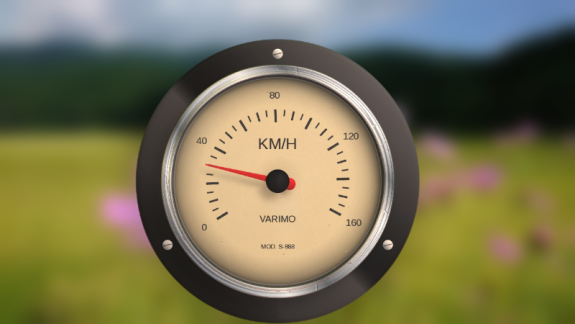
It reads 30 km/h
